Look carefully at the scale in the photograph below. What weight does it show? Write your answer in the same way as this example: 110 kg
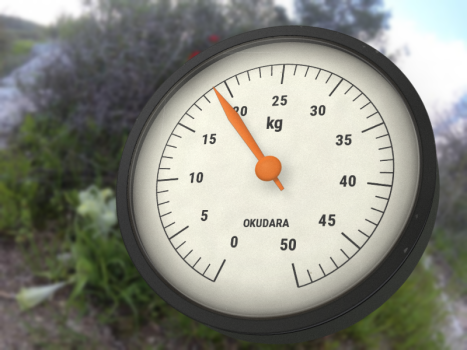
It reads 19 kg
